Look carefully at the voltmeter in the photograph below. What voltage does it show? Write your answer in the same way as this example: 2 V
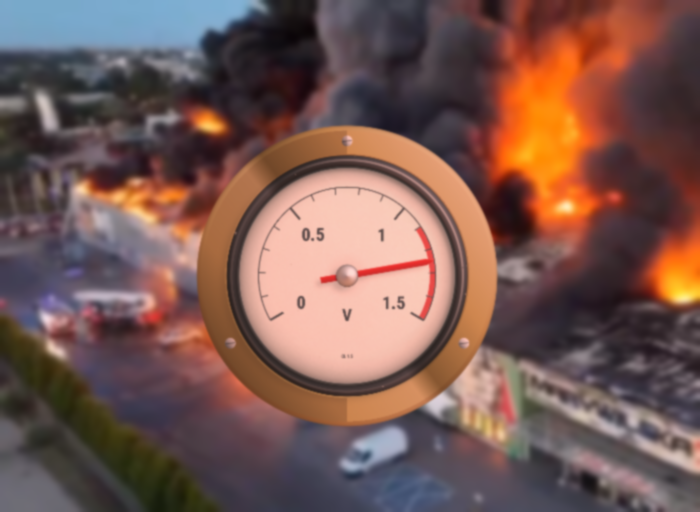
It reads 1.25 V
